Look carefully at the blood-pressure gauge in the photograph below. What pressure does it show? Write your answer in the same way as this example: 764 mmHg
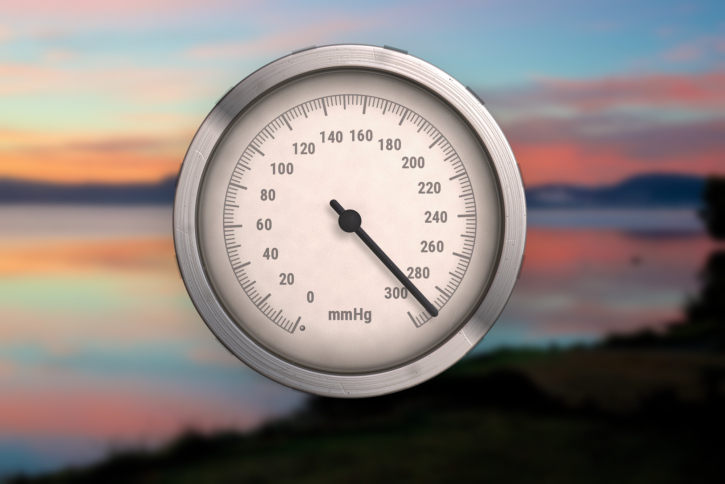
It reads 290 mmHg
